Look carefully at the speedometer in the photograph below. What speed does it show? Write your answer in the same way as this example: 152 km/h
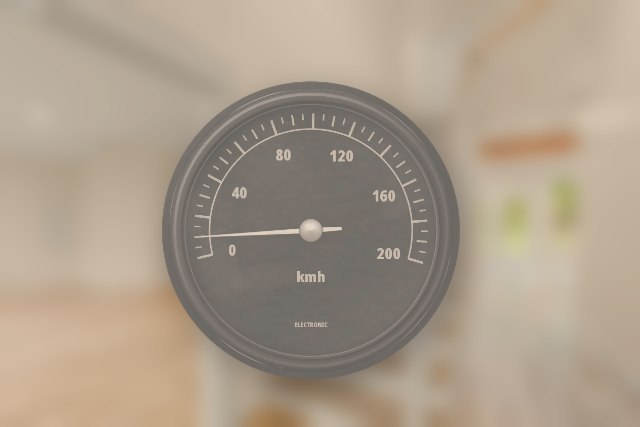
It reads 10 km/h
